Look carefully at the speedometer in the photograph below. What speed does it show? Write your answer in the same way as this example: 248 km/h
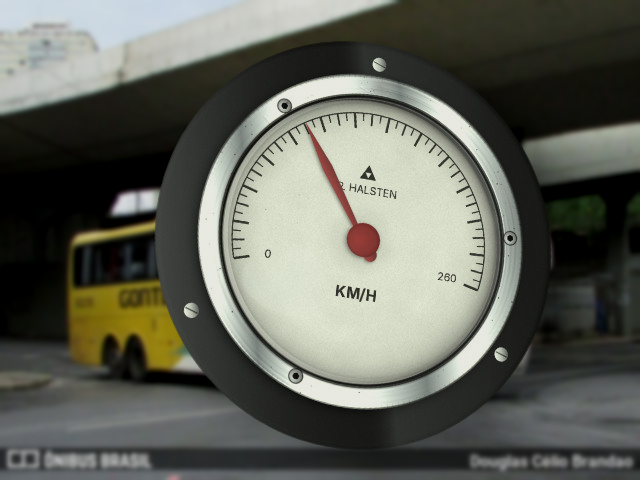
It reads 90 km/h
